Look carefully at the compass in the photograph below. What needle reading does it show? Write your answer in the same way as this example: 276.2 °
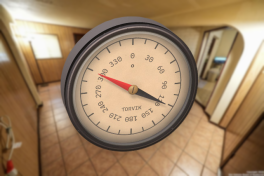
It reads 300 °
